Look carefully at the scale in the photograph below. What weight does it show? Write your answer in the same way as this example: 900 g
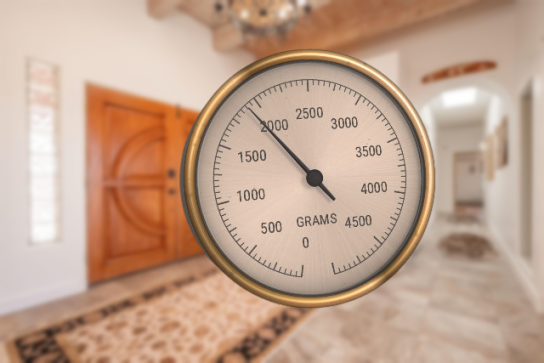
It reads 1900 g
